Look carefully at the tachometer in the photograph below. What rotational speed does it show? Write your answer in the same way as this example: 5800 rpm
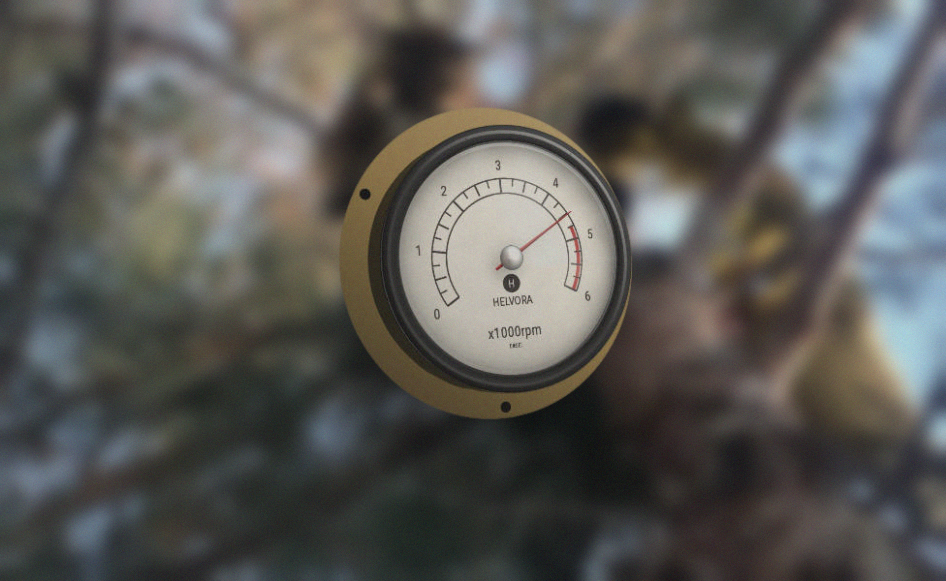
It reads 4500 rpm
